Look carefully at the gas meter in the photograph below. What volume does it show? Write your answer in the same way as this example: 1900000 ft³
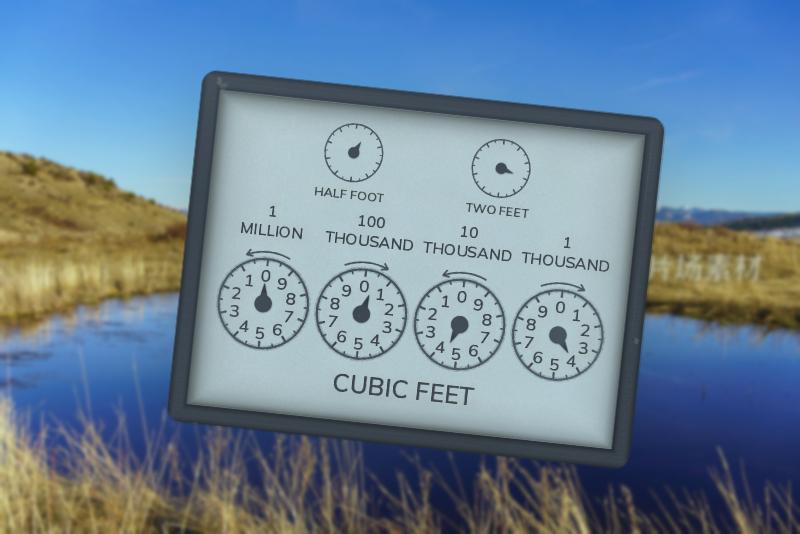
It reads 4400 ft³
